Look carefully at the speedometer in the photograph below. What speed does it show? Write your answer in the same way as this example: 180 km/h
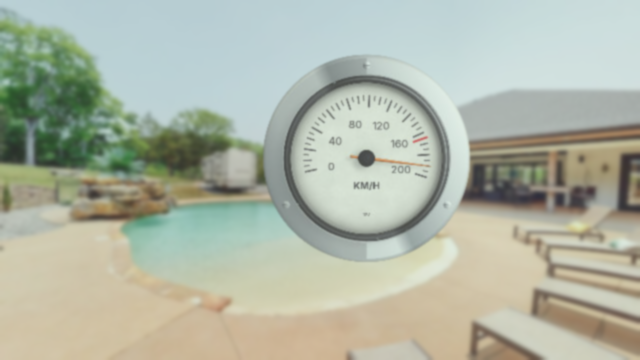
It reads 190 km/h
